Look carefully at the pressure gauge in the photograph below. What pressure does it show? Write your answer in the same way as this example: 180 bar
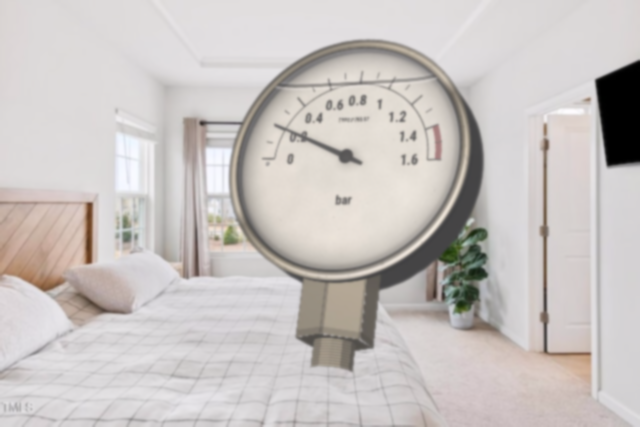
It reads 0.2 bar
